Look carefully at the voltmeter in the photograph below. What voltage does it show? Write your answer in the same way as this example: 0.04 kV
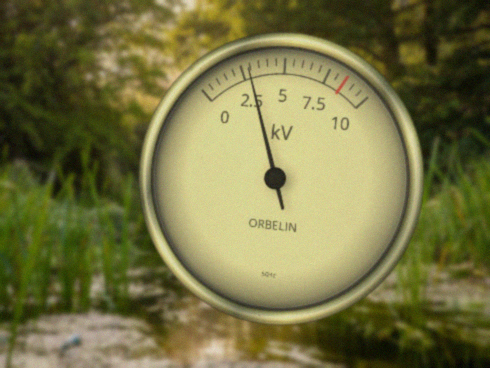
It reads 3 kV
